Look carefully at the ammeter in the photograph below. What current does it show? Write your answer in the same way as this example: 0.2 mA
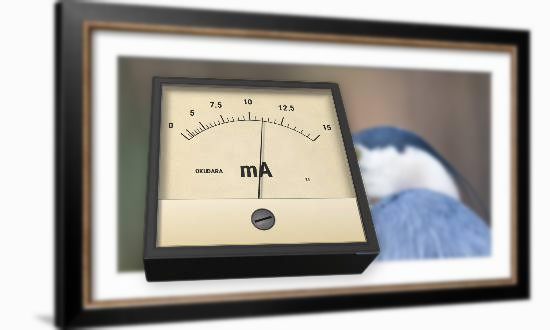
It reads 11 mA
